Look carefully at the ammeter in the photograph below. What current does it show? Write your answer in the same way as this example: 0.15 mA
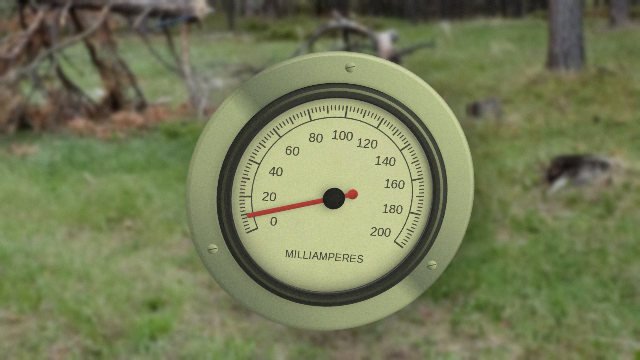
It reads 10 mA
